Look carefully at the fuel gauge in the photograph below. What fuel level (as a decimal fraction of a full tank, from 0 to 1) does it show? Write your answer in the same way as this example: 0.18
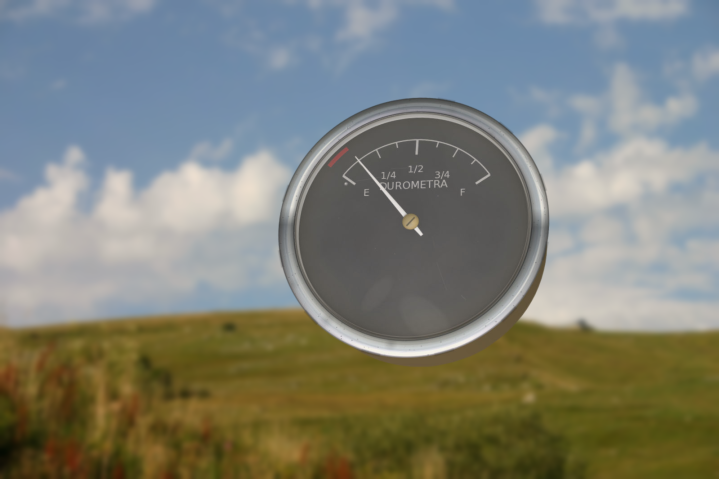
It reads 0.125
